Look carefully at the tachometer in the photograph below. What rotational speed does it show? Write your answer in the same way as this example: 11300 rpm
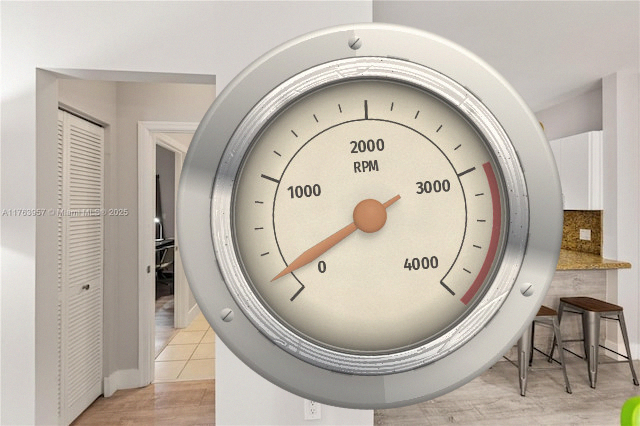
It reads 200 rpm
